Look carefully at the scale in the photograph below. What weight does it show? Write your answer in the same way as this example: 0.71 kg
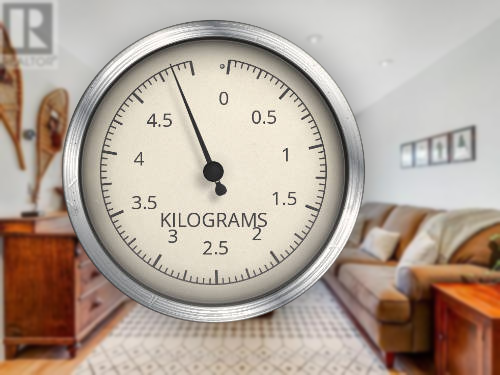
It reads 4.85 kg
